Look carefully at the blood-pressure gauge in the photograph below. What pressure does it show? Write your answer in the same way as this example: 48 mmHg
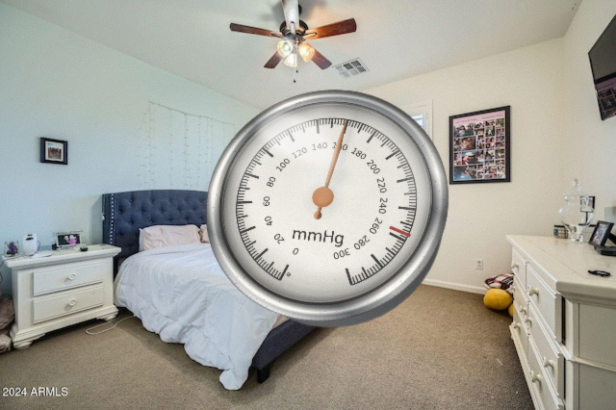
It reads 160 mmHg
